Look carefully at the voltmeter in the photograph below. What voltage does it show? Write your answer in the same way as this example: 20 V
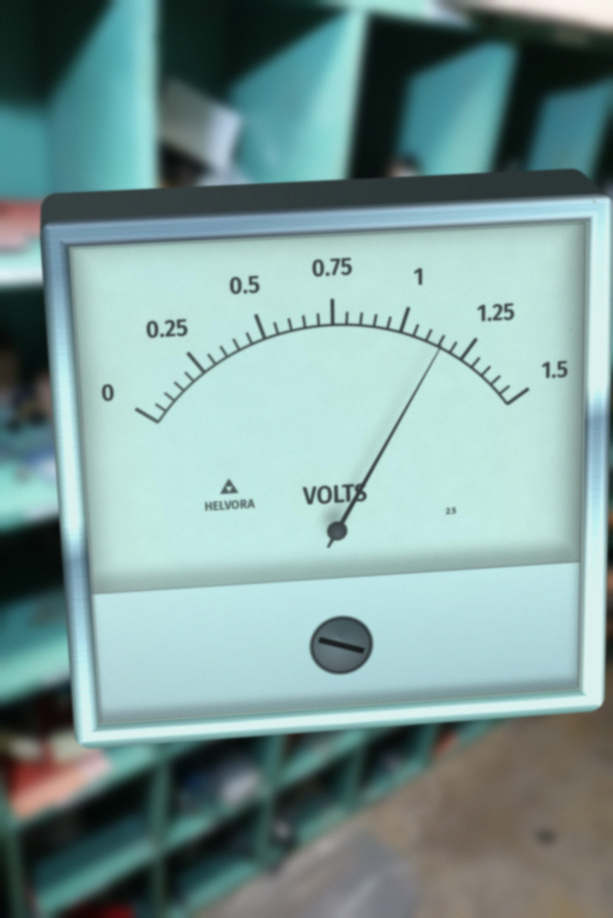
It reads 1.15 V
